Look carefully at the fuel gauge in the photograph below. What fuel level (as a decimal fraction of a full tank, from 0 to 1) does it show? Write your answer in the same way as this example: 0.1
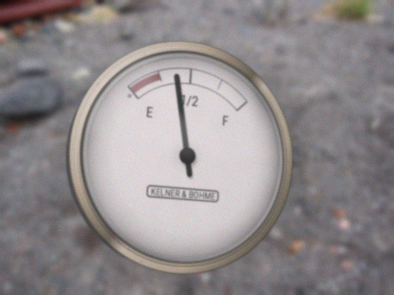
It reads 0.375
